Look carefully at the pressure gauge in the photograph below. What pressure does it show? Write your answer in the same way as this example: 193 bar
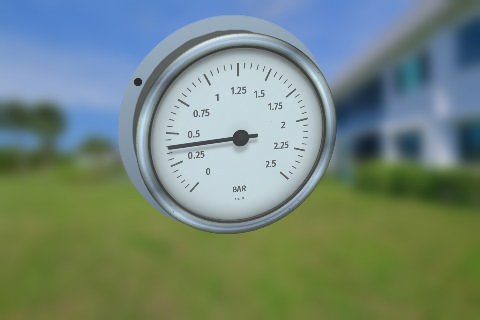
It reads 0.4 bar
